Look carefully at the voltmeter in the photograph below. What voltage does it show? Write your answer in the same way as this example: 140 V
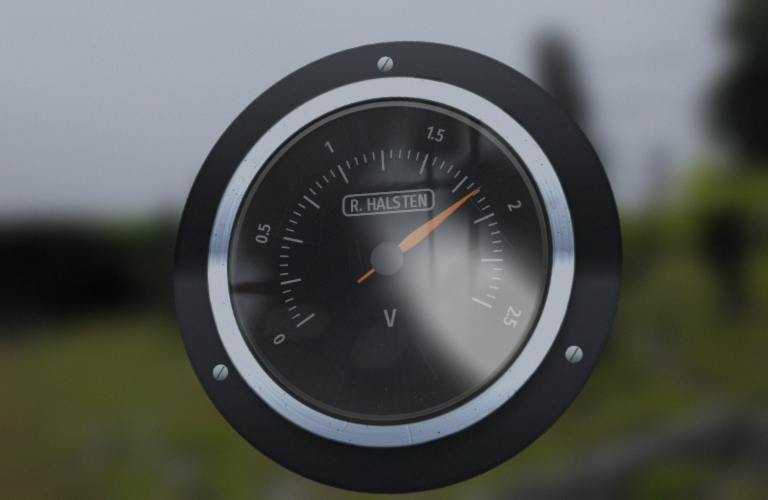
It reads 1.85 V
